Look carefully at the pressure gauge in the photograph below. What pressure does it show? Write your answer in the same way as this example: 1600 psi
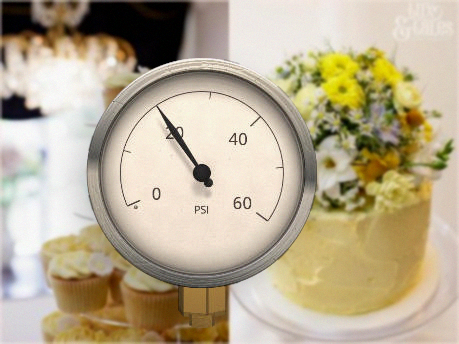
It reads 20 psi
